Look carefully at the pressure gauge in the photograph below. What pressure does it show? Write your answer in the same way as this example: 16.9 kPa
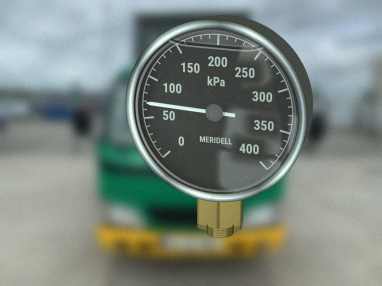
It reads 70 kPa
